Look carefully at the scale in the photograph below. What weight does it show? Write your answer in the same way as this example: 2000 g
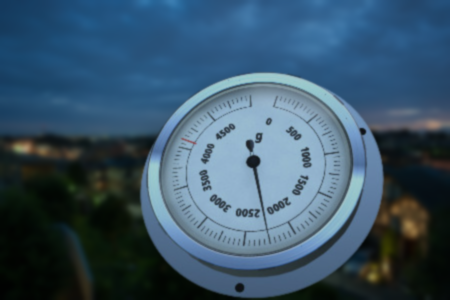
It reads 2250 g
